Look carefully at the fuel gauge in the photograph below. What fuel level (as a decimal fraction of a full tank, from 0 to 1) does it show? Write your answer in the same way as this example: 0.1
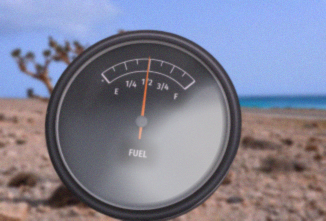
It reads 0.5
